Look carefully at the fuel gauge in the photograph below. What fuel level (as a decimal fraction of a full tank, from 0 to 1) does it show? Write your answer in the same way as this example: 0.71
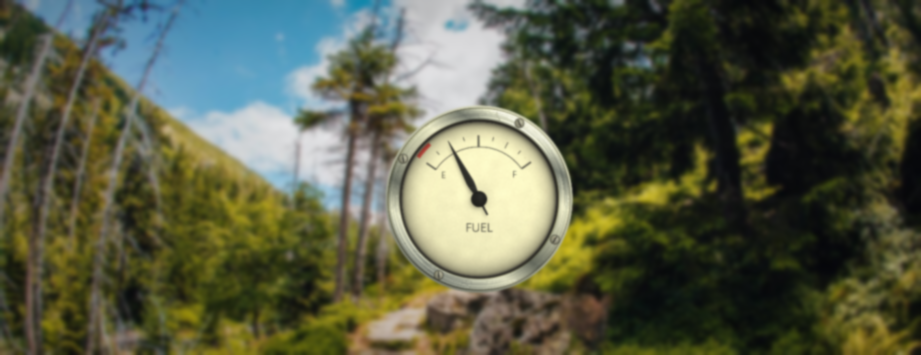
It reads 0.25
